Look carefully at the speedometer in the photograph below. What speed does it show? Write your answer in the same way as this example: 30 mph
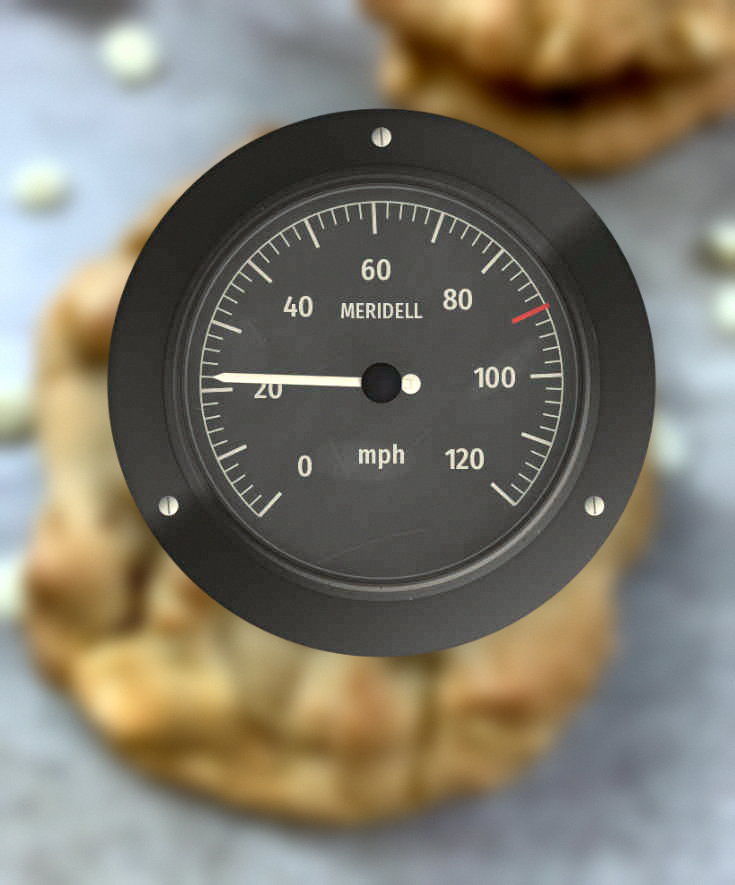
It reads 22 mph
